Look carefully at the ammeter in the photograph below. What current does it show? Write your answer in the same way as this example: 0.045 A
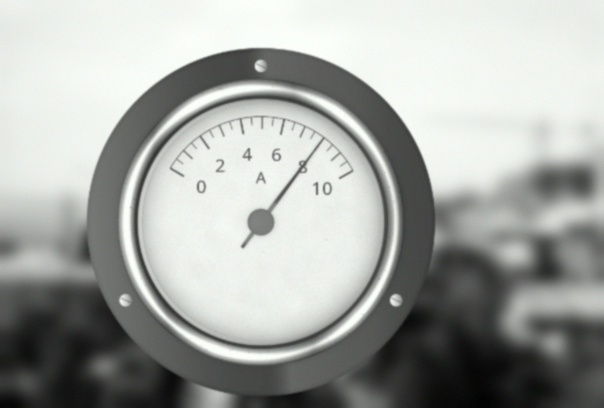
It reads 8 A
